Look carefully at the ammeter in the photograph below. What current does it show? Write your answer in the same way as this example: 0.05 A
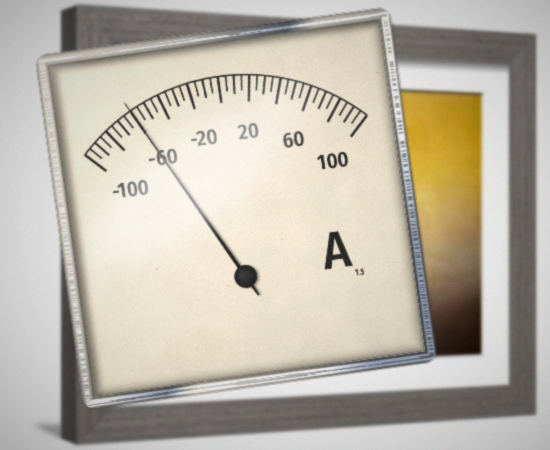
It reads -60 A
